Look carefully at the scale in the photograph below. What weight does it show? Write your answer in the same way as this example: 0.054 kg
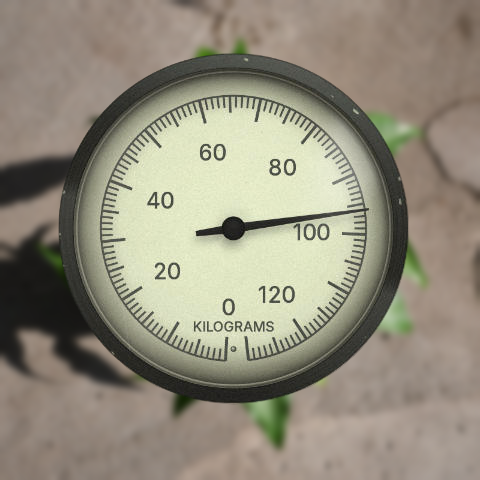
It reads 96 kg
